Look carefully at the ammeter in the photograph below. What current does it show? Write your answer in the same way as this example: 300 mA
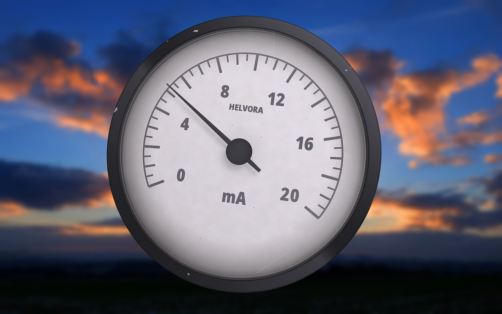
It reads 5.25 mA
